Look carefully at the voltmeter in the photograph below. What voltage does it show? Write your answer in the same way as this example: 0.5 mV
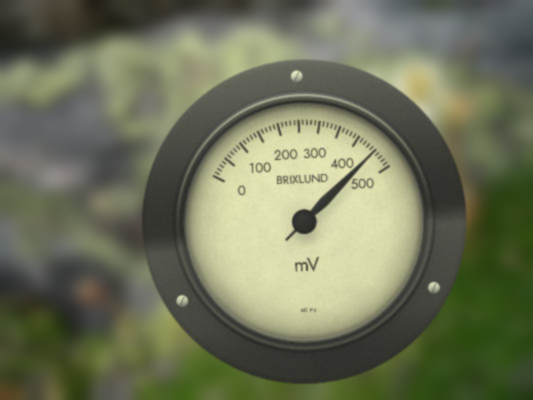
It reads 450 mV
